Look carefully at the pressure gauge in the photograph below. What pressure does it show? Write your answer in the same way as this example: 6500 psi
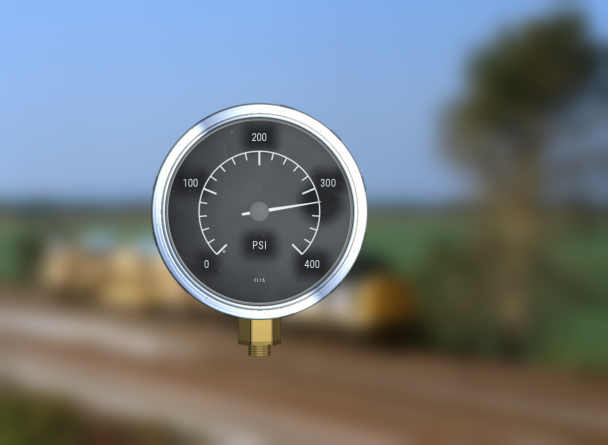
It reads 320 psi
